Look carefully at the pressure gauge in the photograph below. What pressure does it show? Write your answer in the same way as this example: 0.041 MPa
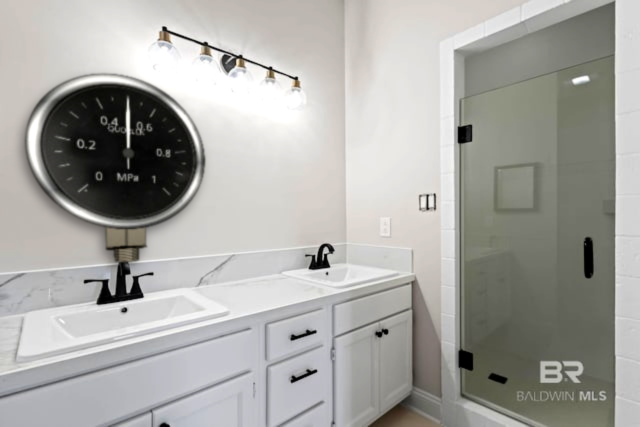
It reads 0.5 MPa
